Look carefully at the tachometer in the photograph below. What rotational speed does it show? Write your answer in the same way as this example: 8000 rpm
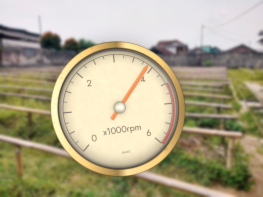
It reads 3875 rpm
